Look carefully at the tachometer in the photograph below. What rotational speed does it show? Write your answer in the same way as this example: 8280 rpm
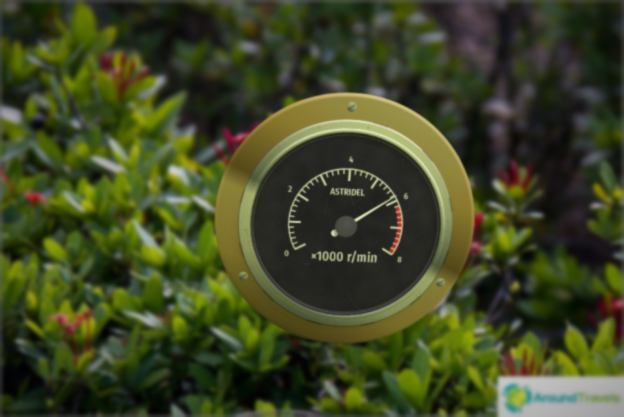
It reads 5800 rpm
